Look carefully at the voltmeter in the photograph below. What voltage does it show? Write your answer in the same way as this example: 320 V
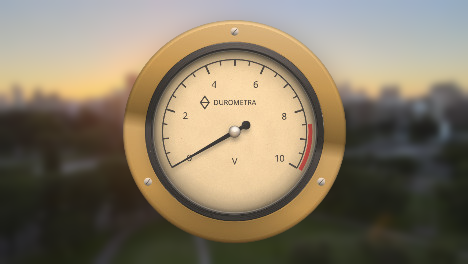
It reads 0 V
